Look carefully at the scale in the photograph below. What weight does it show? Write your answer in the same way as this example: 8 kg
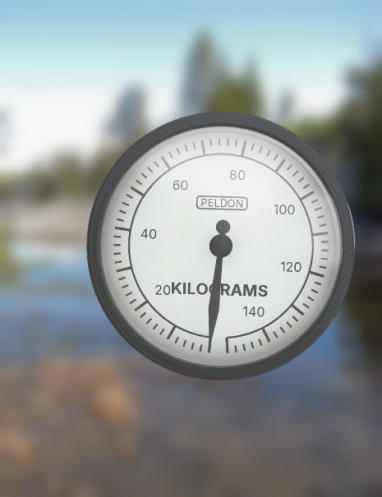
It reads 0 kg
